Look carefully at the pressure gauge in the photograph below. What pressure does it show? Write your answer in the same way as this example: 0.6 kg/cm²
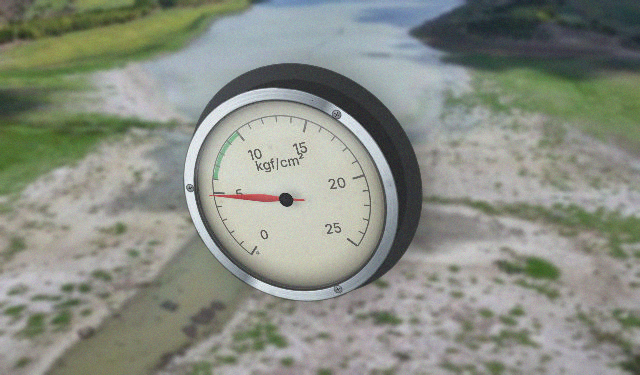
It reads 5 kg/cm²
